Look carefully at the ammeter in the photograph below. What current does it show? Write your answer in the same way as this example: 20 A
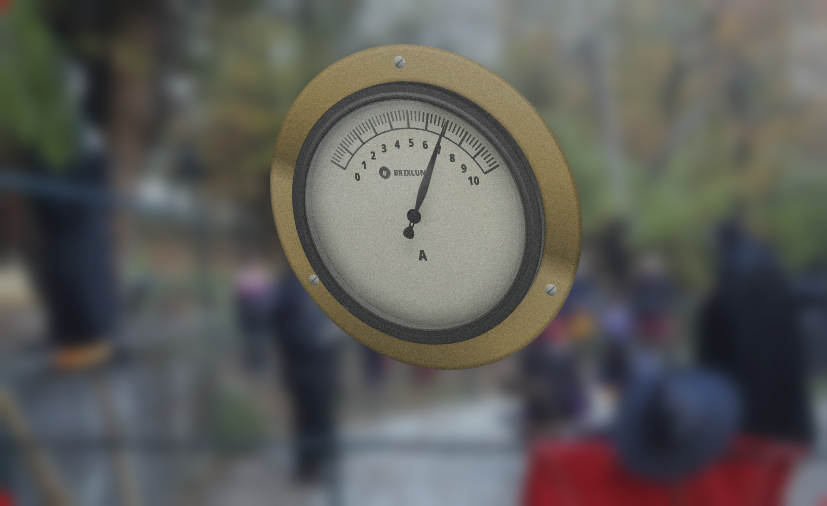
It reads 7 A
